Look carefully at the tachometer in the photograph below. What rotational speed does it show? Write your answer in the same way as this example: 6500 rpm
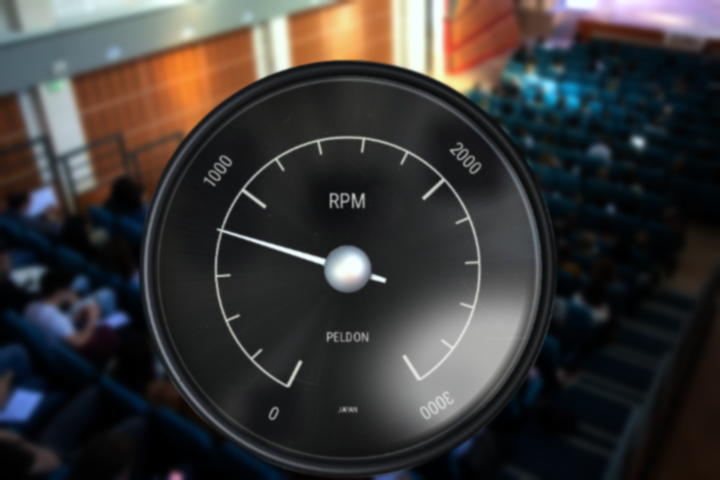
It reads 800 rpm
